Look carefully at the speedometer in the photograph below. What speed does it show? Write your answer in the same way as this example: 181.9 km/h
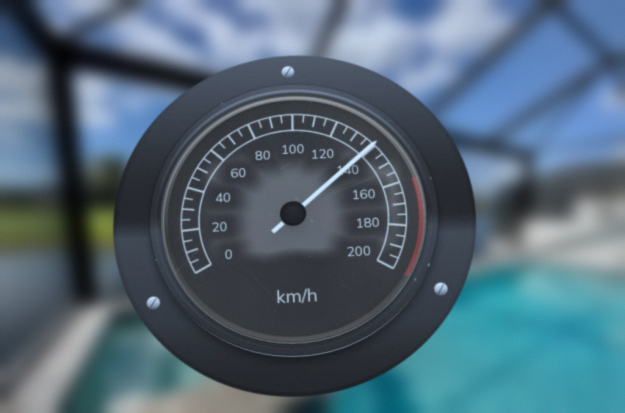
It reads 140 km/h
